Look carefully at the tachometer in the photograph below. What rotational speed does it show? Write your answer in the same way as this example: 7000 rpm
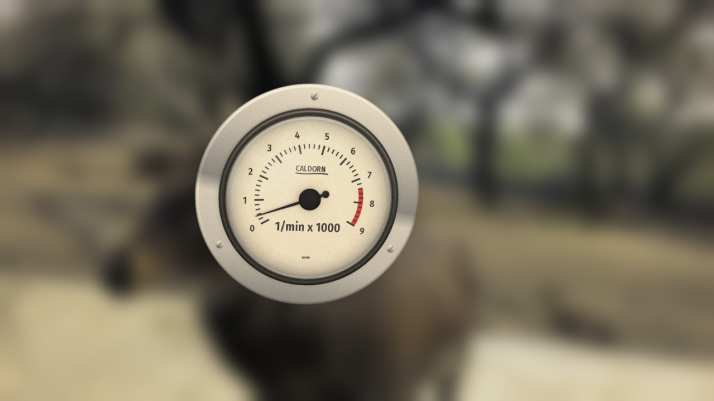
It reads 400 rpm
